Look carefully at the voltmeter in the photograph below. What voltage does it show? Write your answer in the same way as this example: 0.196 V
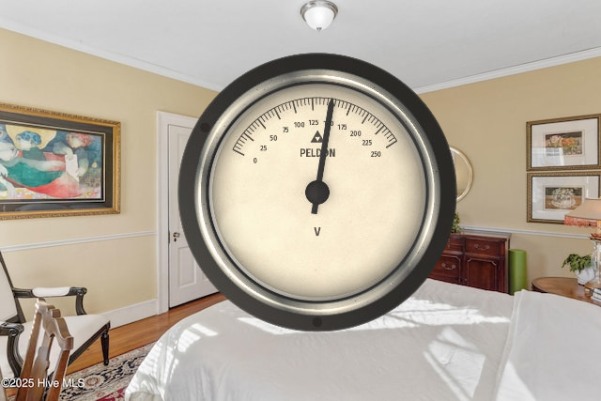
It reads 150 V
